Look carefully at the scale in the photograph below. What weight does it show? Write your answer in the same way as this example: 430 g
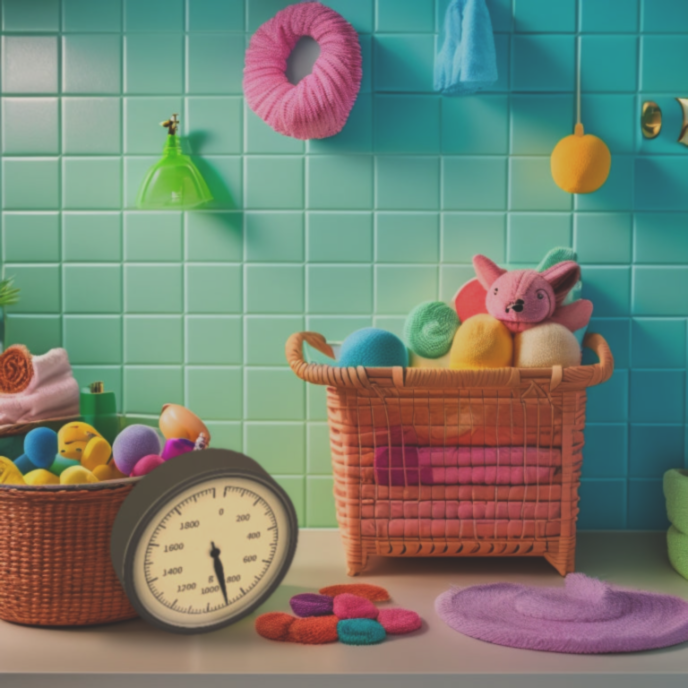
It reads 900 g
